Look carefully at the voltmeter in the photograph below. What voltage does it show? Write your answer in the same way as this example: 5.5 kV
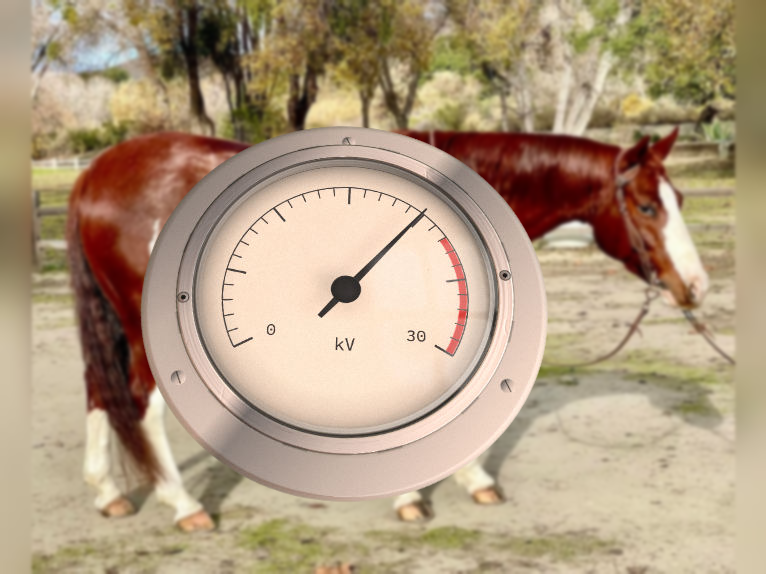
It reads 20 kV
